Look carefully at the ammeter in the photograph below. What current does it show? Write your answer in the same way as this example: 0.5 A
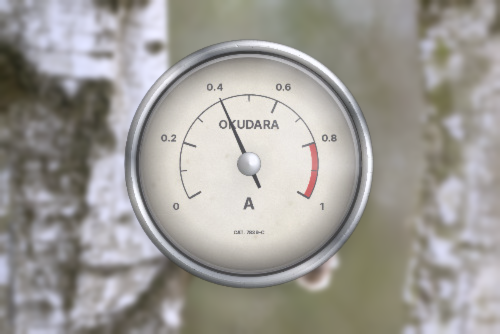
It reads 0.4 A
